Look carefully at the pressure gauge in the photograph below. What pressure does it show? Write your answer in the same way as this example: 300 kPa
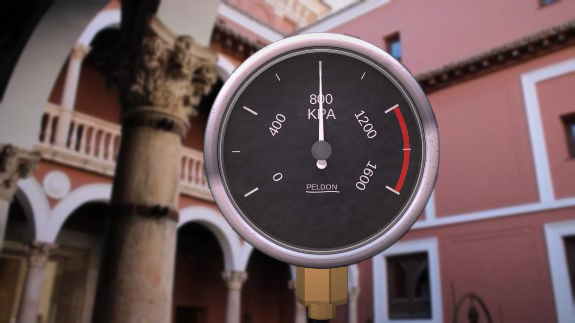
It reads 800 kPa
